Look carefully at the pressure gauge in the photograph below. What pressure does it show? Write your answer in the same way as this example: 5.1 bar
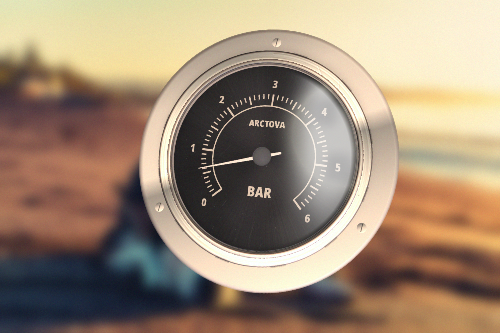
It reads 0.6 bar
